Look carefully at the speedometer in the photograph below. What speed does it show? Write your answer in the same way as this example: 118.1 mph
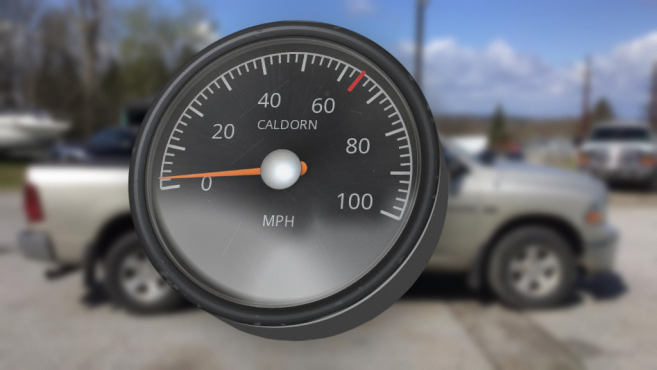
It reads 2 mph
